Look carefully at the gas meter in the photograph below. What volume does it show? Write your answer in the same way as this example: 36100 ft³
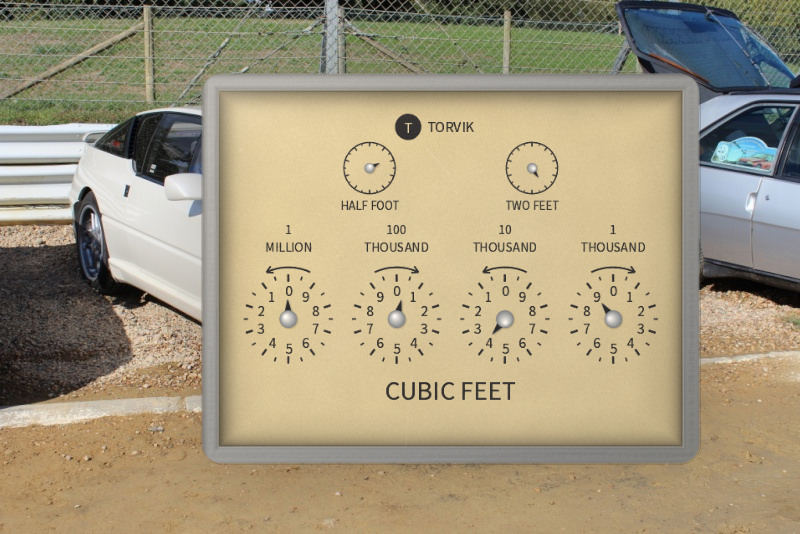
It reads 3900 ft³
